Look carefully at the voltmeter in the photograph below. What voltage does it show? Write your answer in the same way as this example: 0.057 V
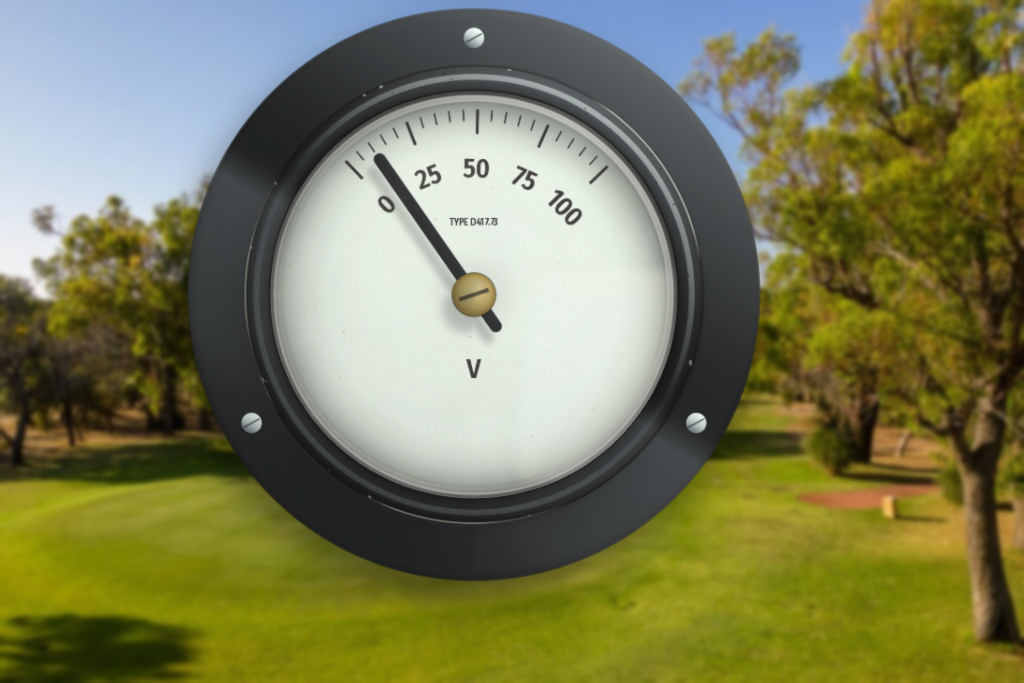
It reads 10 V
